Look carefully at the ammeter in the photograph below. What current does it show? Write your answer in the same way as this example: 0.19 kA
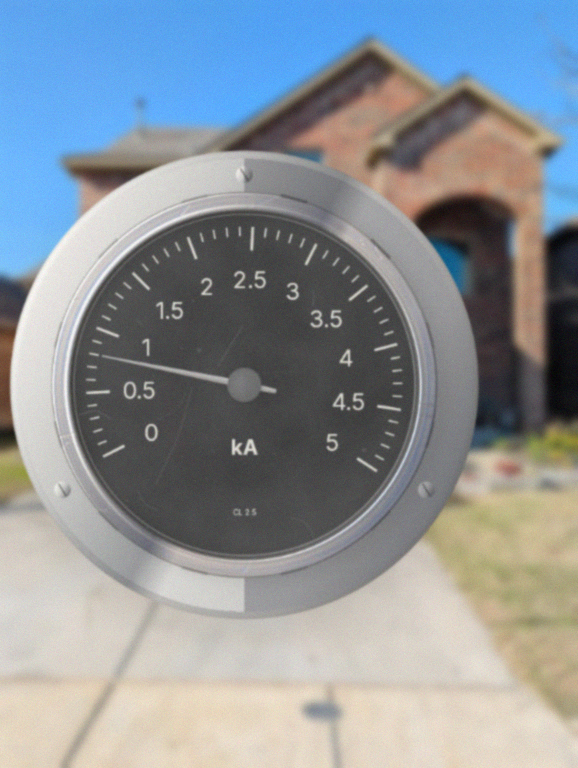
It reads 0.8 kA
